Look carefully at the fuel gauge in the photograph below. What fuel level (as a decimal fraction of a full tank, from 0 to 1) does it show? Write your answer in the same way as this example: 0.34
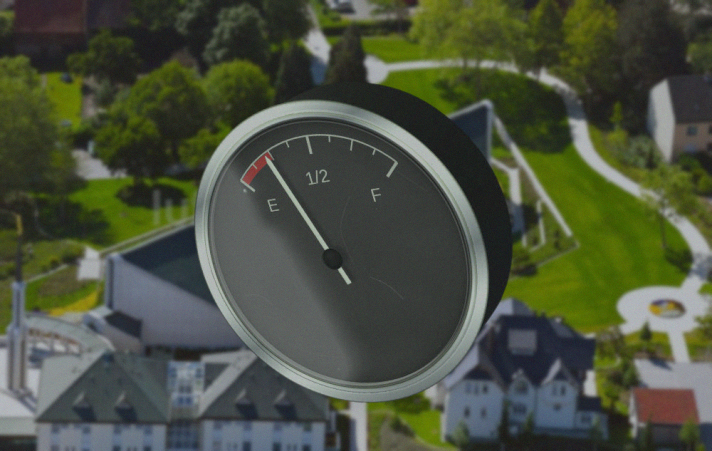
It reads 0.25
